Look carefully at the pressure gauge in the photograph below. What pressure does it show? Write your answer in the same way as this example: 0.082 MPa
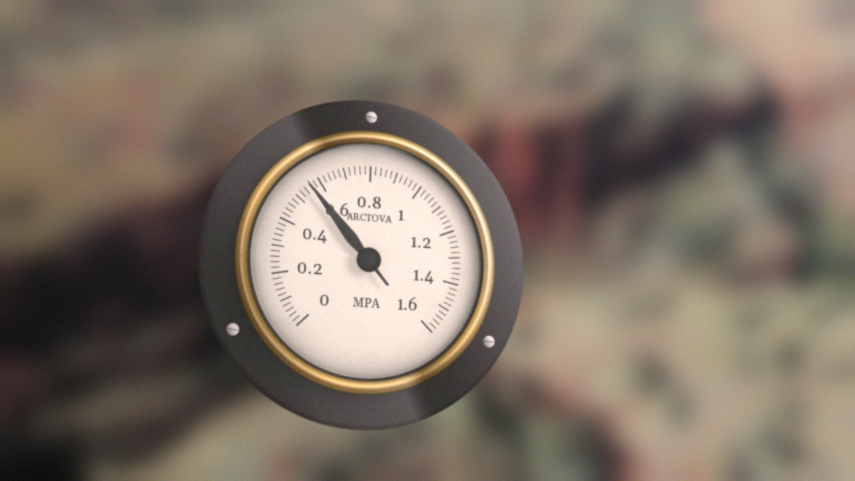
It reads 0.56 MPa
